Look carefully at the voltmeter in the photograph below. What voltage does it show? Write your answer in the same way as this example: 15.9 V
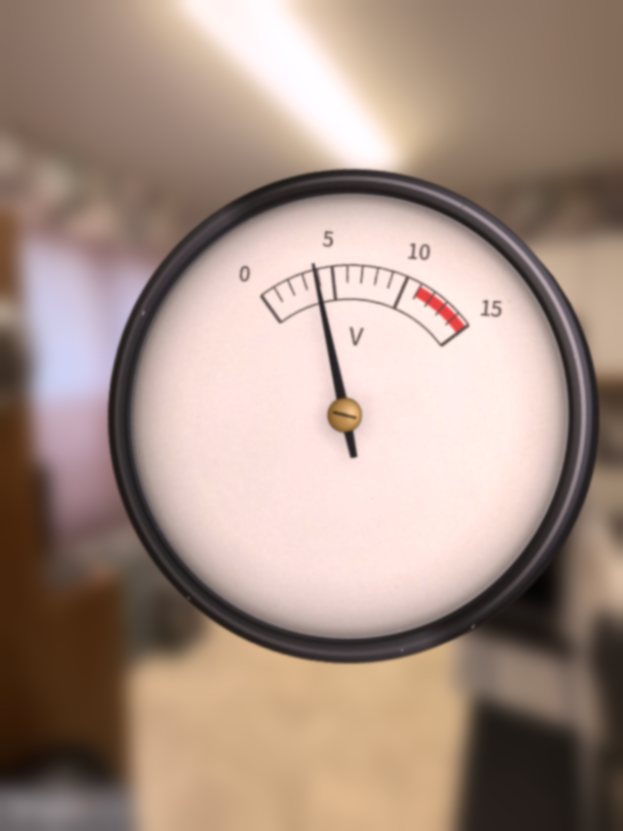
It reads 4 V
